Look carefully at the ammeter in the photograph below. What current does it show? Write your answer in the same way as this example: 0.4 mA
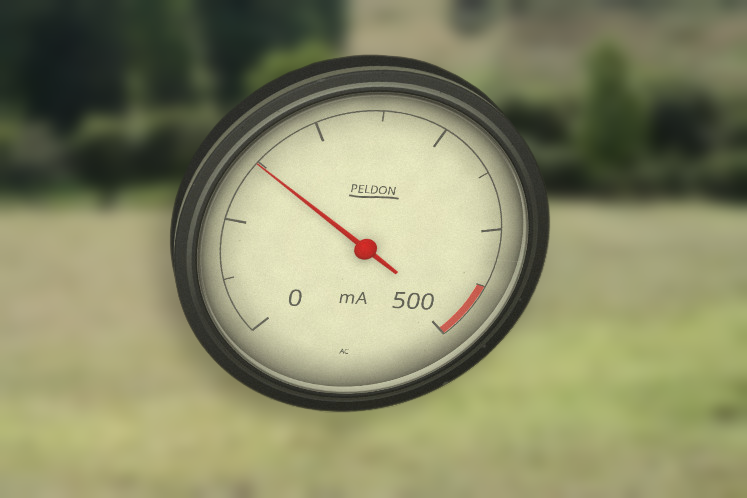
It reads 150 mA
